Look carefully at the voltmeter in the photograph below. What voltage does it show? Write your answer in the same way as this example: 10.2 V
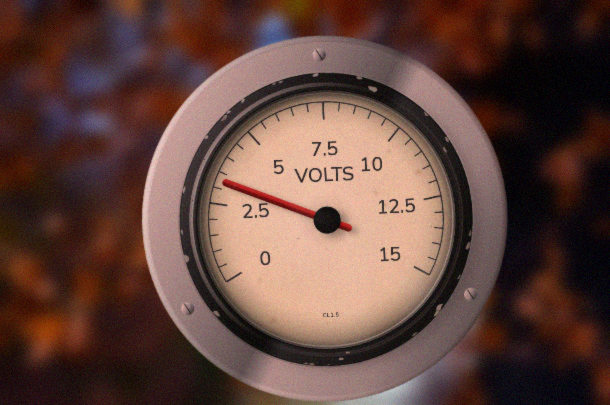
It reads 3.25 V
